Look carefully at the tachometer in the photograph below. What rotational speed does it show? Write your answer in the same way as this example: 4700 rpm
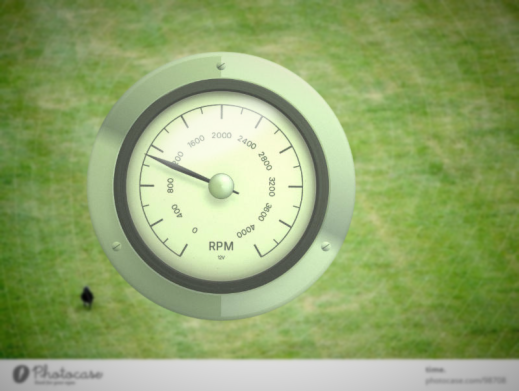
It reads 1100 rpm
